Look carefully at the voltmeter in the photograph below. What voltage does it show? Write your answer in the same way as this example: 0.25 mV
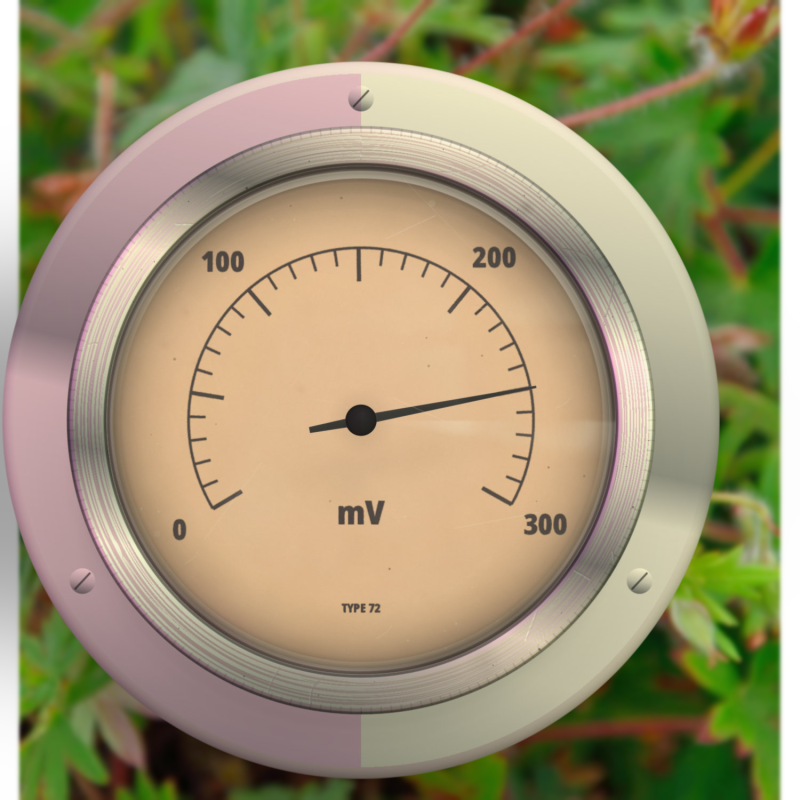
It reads 250 mV
